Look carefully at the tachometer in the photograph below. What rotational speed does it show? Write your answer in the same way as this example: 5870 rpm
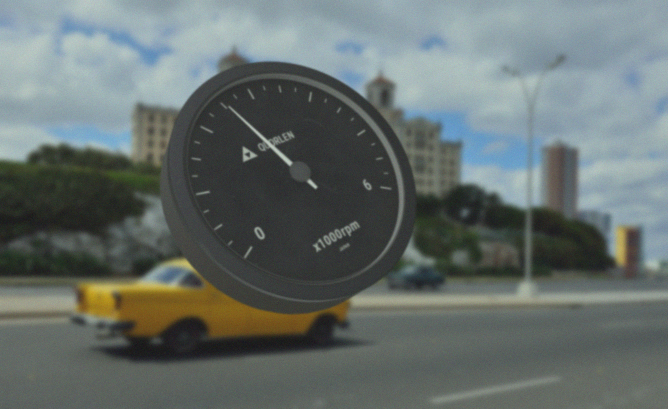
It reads 2500 rpm
